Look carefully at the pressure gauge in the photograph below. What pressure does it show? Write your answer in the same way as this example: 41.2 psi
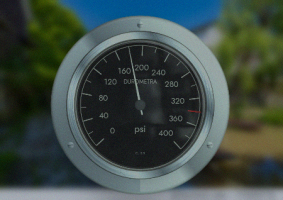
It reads 180 psi
